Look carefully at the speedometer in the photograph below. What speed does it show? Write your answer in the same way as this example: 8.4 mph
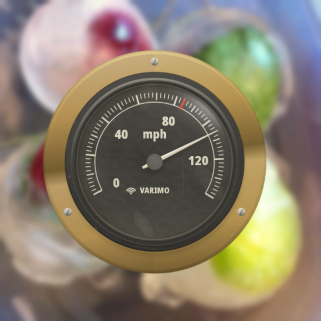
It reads 106 mph
